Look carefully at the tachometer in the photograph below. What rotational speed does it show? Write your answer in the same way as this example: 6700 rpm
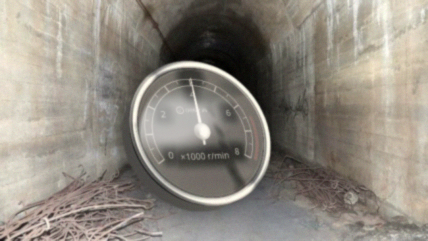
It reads 4000 rpm
